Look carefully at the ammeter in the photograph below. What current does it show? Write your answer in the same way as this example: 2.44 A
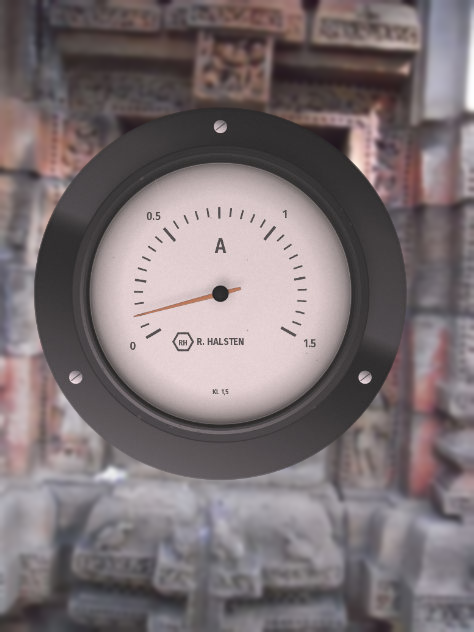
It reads 0.1 A
